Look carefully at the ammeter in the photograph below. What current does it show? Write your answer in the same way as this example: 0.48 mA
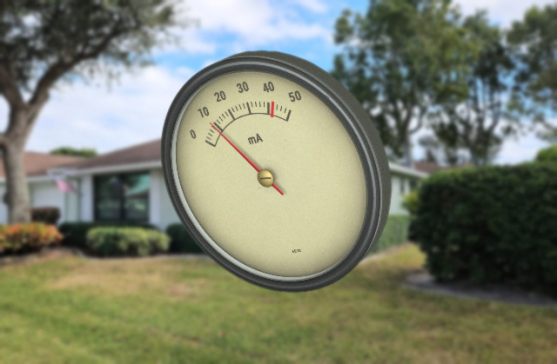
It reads 10 mA
